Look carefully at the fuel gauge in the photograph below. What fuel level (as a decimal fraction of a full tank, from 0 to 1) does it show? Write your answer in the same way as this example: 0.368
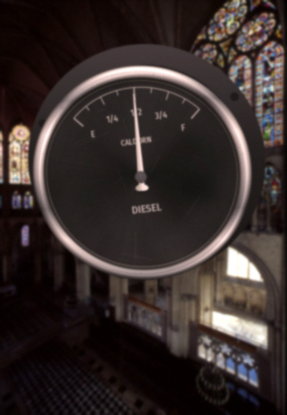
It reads 0.5
